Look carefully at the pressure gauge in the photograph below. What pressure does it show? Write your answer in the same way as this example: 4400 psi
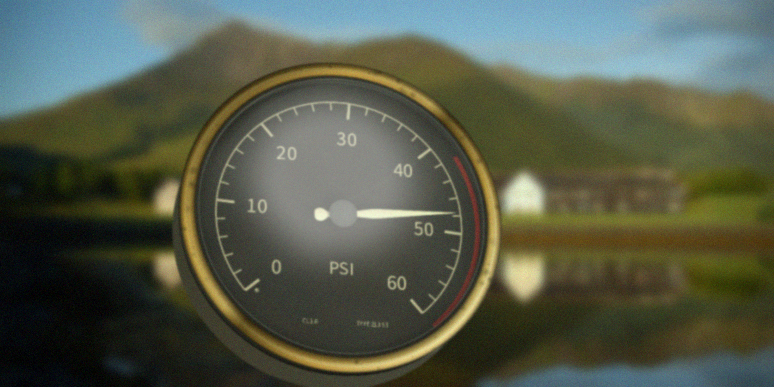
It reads 48 psi
